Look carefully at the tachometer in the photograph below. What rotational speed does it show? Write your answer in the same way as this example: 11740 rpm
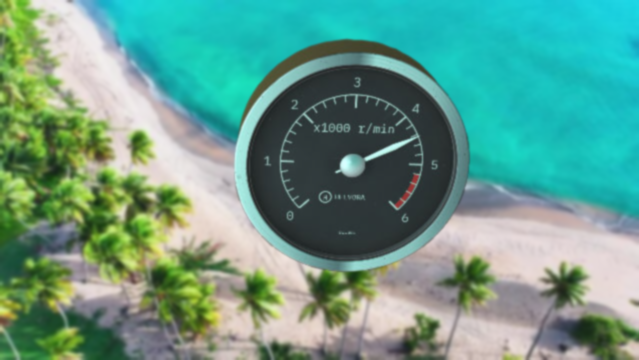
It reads 4400 rpm
